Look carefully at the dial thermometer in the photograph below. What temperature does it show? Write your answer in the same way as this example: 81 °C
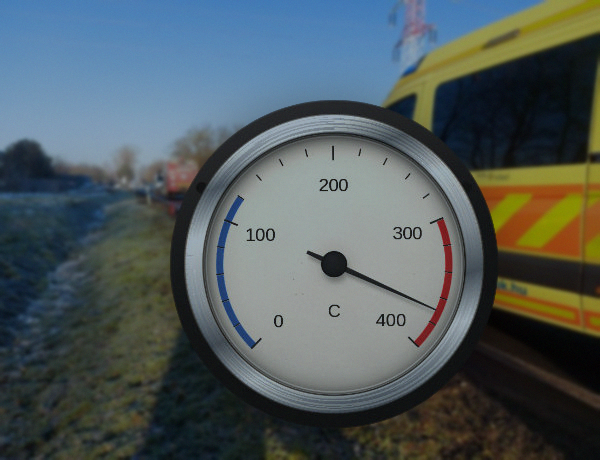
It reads 370 °C
